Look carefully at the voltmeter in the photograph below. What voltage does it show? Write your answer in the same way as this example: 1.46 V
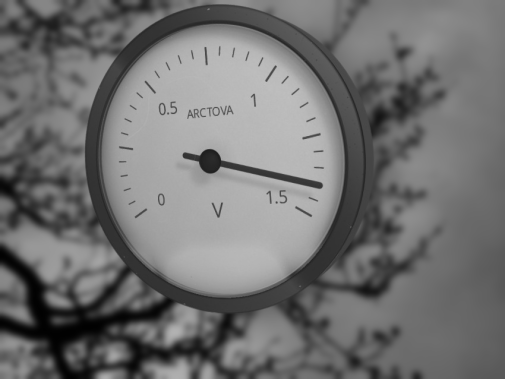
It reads 1.4 V
